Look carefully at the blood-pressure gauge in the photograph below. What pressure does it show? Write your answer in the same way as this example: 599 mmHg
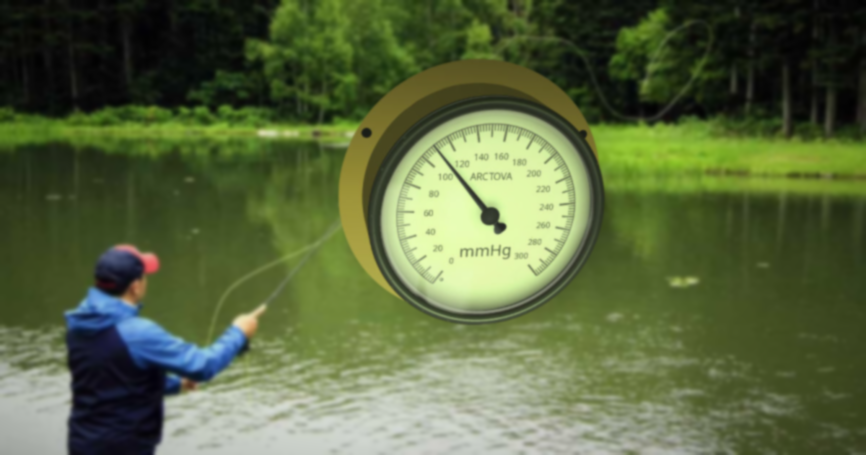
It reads 110 mmHg
